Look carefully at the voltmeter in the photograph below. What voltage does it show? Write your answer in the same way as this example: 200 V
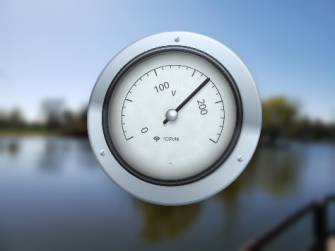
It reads 170 V
